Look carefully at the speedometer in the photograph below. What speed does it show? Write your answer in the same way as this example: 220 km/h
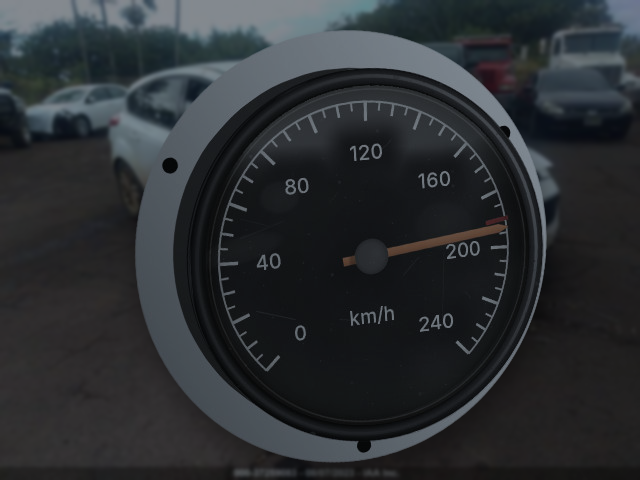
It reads 192.5 km/h
